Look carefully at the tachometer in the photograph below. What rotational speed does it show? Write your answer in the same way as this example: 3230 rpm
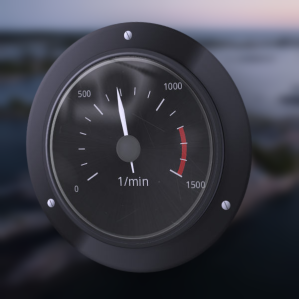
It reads 700 rpm
